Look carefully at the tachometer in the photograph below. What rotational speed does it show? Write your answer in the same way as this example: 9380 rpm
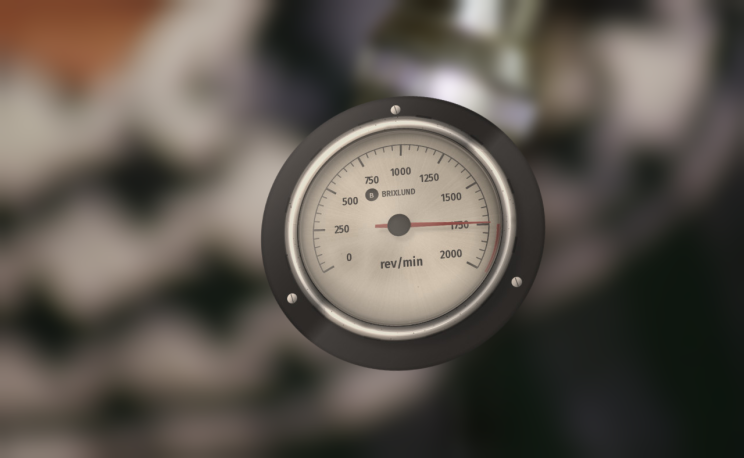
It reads 1750 rpm
